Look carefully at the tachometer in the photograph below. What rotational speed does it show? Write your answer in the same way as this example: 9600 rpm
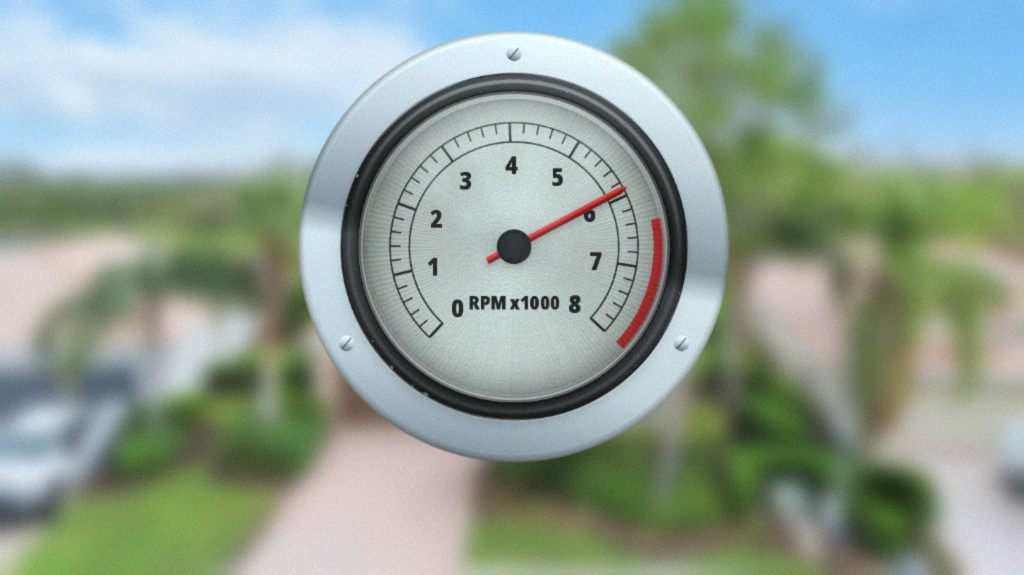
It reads 5900 rpm
